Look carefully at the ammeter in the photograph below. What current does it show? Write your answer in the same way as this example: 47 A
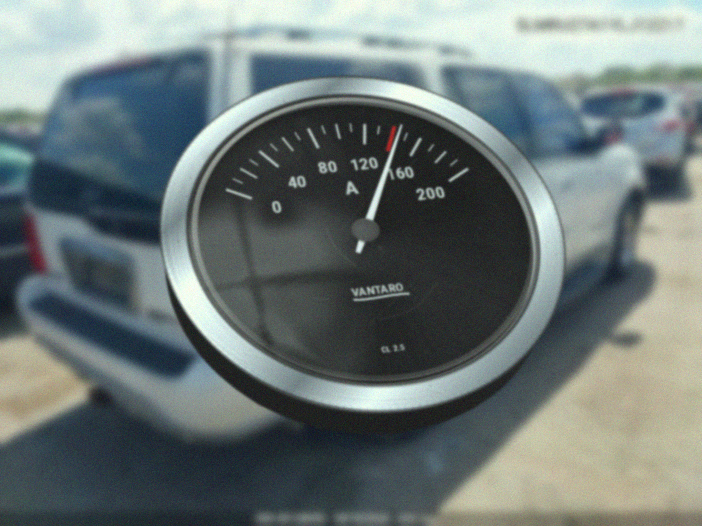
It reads 145 A
